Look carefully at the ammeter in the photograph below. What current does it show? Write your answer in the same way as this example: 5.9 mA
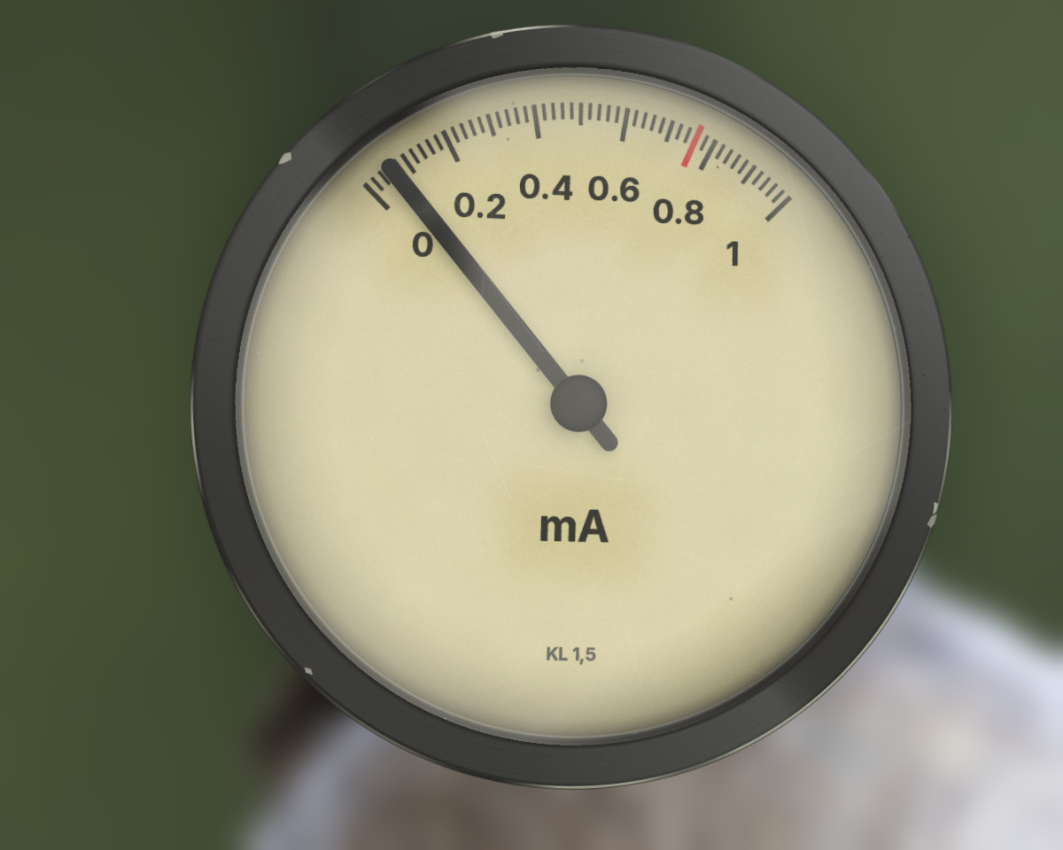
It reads 0.06 mA
